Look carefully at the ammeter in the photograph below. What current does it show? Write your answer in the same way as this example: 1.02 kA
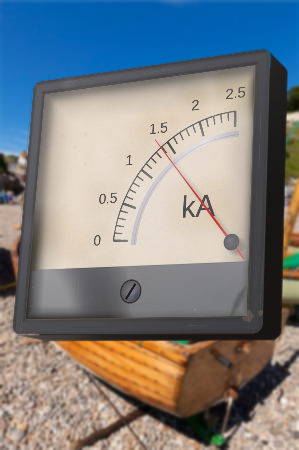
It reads 1.4 kA
